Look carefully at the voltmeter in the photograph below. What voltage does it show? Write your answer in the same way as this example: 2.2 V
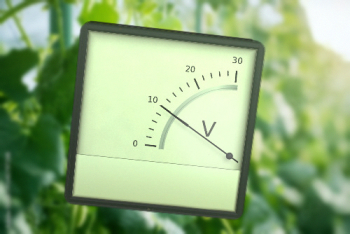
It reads 10 V
